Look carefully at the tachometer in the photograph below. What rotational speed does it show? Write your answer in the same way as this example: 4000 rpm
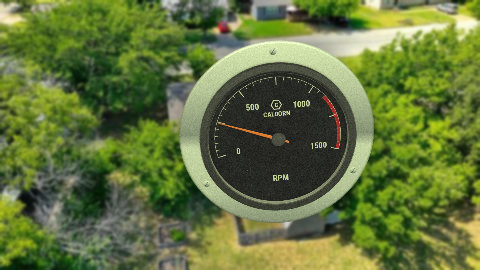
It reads 250 rpm
